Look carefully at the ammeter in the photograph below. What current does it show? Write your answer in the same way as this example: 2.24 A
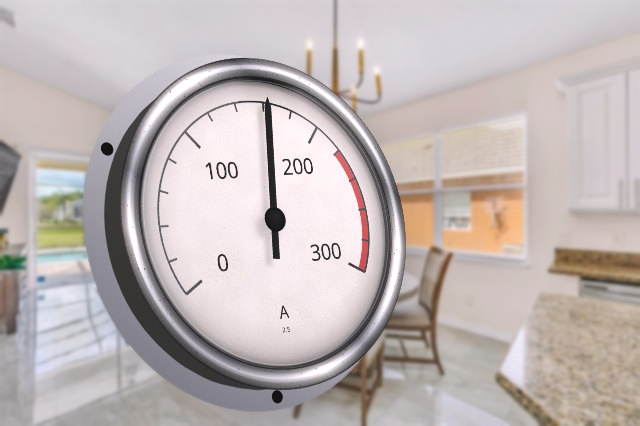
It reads 160 A
